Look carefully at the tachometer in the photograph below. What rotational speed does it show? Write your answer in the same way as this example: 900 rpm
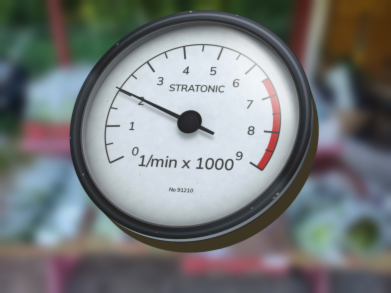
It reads 2000 rpm
